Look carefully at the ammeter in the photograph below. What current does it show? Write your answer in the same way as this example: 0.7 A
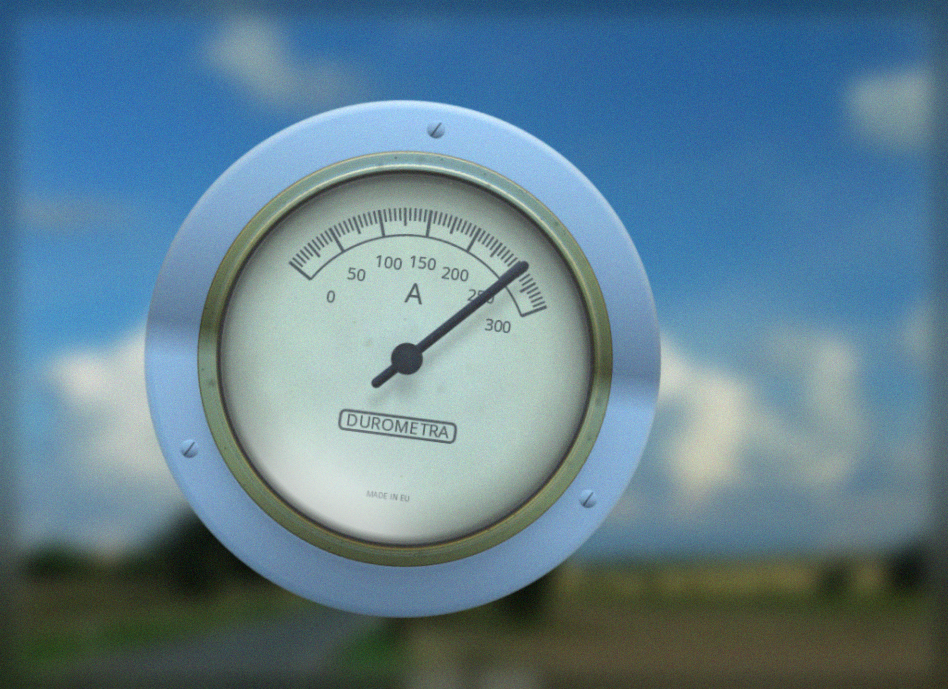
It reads 255 A
